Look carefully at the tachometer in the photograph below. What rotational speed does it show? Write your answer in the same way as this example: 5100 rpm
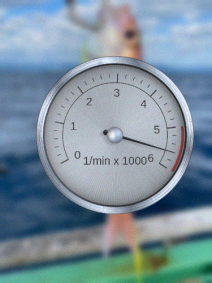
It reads 5600 rpm
